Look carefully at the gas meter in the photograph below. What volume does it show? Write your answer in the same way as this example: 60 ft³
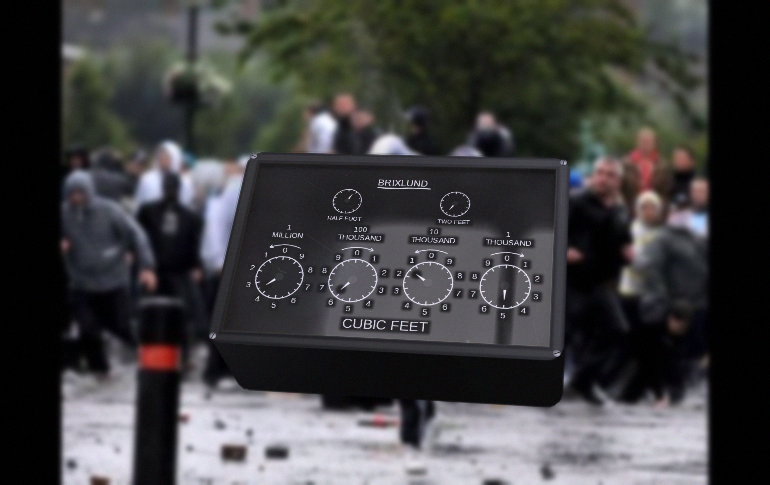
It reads 361500 ft³
